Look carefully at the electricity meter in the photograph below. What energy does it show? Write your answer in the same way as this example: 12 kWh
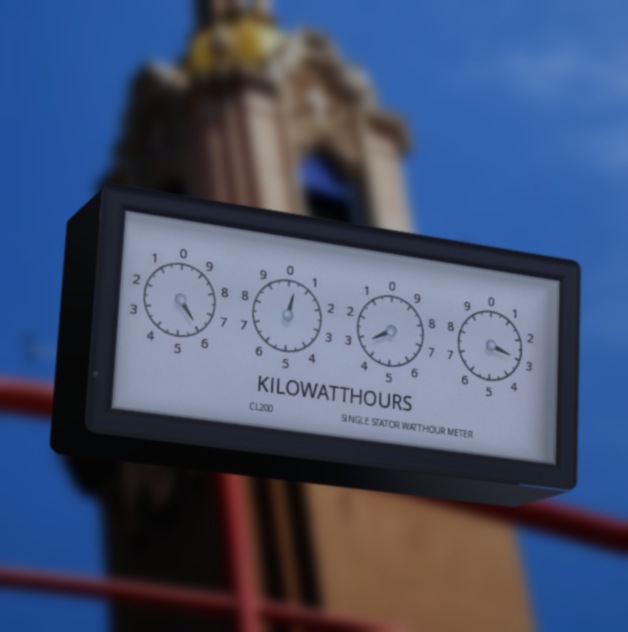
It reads 6033 kWh
